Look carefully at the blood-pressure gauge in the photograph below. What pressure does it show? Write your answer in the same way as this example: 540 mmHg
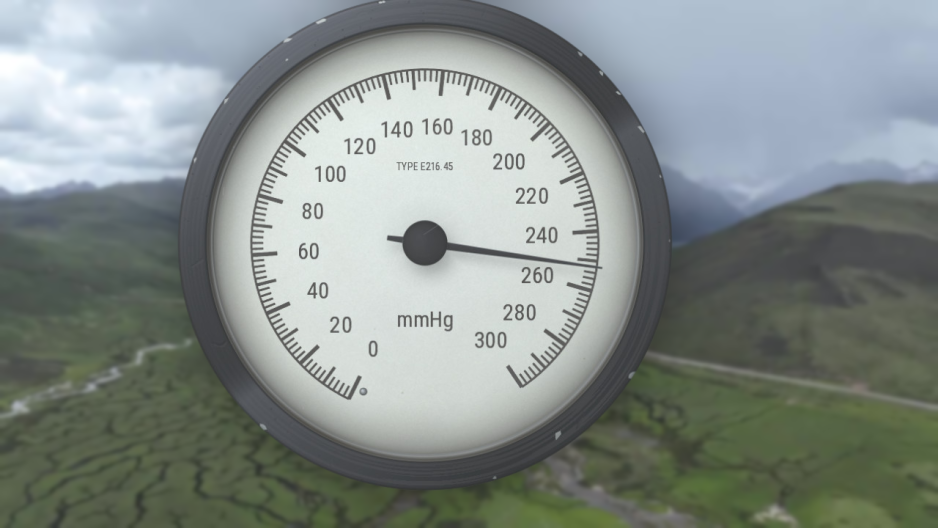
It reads 252 mmHg
